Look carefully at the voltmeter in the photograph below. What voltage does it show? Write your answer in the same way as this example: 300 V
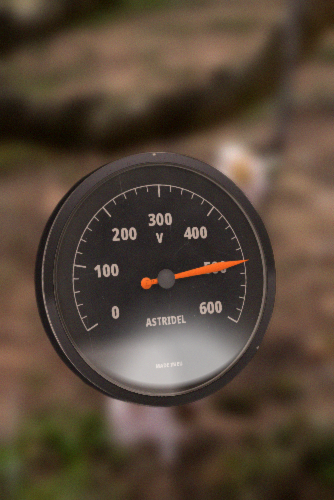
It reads 500 V
